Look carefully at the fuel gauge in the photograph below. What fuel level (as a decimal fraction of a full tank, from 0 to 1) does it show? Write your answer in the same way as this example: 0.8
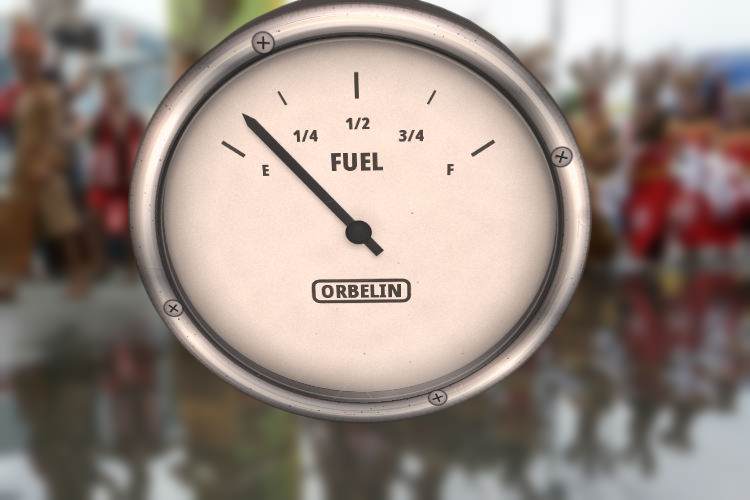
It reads 0.125
